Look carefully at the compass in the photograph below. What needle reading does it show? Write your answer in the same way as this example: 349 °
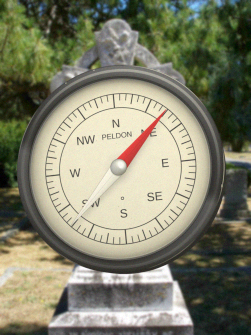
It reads 45 °
